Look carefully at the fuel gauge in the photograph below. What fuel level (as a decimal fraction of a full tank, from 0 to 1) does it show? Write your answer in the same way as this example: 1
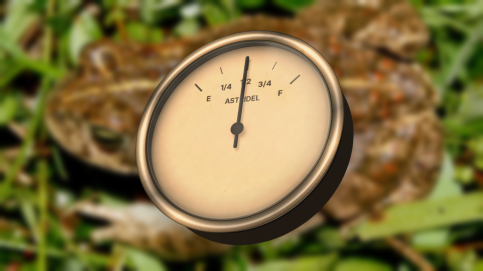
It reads 0.5
